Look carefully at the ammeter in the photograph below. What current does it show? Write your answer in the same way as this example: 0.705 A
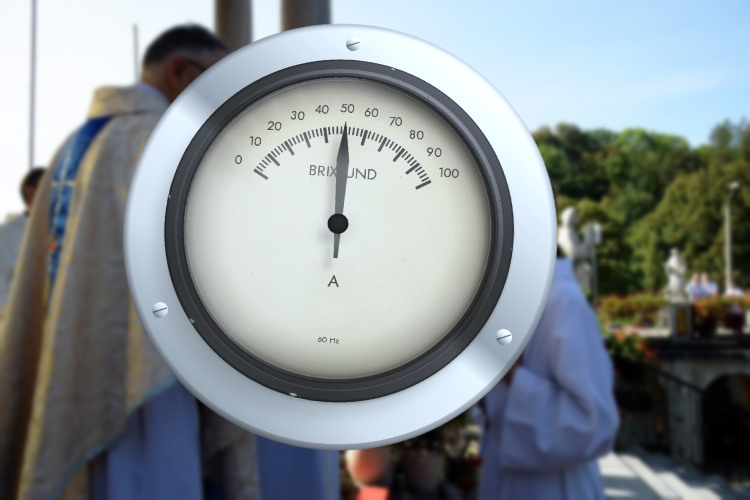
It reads 50 A
